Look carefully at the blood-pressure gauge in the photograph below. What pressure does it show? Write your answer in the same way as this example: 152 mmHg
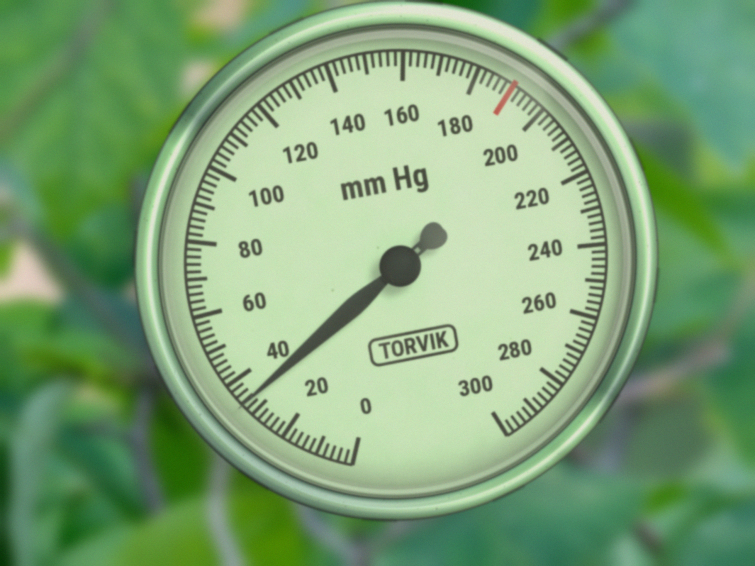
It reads 34 mmHg
